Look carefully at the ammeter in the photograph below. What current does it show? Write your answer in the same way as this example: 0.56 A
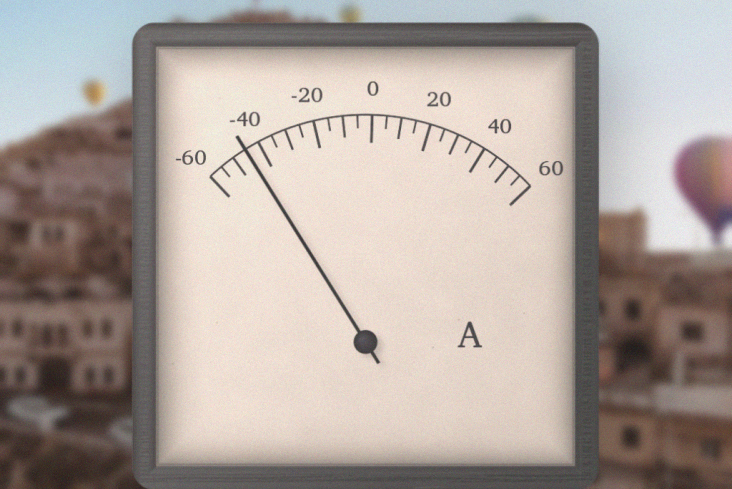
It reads -45 A
